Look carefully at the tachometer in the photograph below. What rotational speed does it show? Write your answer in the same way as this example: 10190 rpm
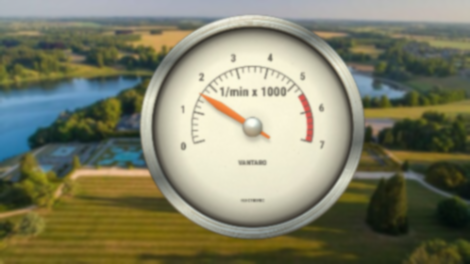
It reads 1600 rpm
